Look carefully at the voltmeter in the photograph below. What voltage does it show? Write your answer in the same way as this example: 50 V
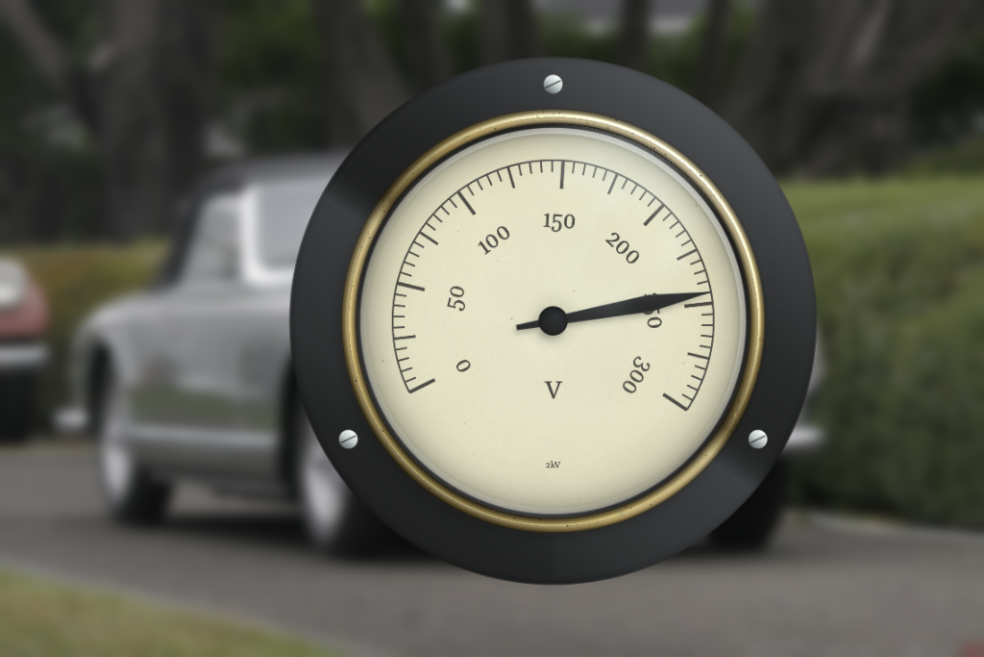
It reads 245 V
